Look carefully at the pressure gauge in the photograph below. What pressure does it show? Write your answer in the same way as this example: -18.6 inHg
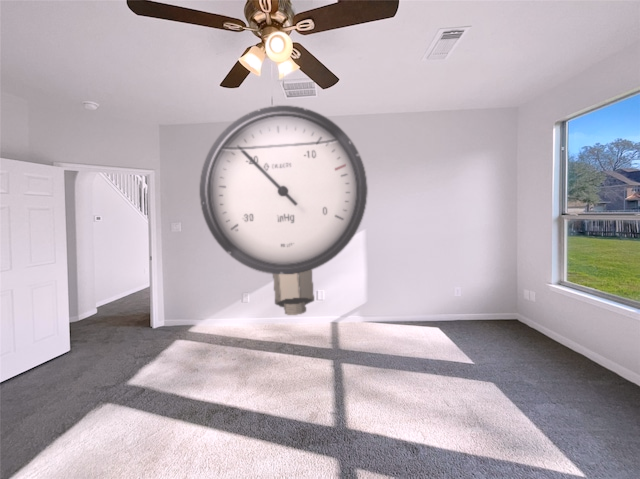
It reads -20 inHg
